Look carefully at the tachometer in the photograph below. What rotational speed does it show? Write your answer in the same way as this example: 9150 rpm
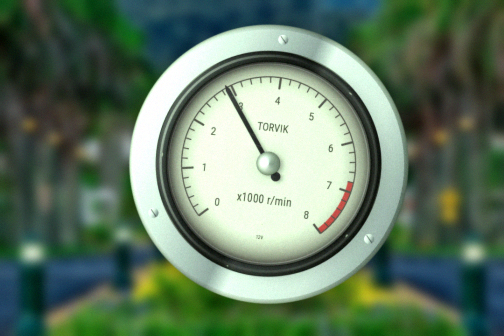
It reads 2900 rpm
